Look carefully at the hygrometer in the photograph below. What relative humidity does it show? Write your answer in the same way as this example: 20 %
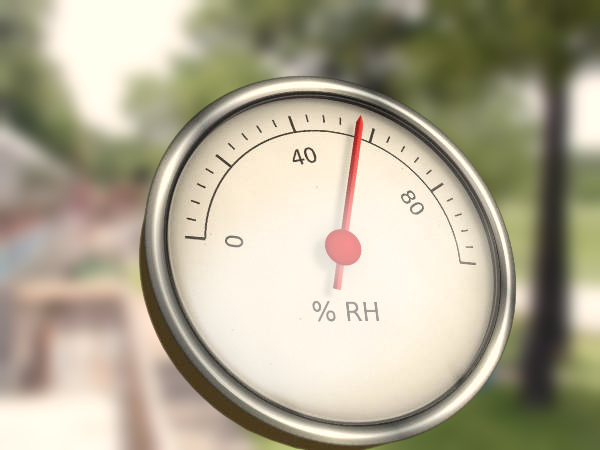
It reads 56 %
